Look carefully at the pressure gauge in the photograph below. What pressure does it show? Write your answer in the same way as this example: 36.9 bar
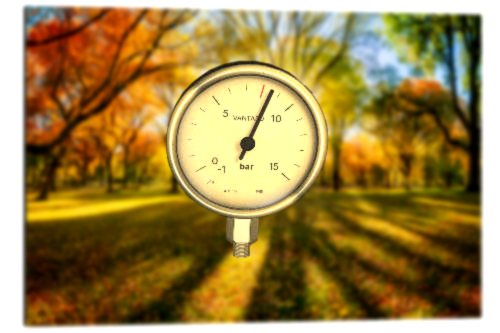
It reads 8.5 bar
